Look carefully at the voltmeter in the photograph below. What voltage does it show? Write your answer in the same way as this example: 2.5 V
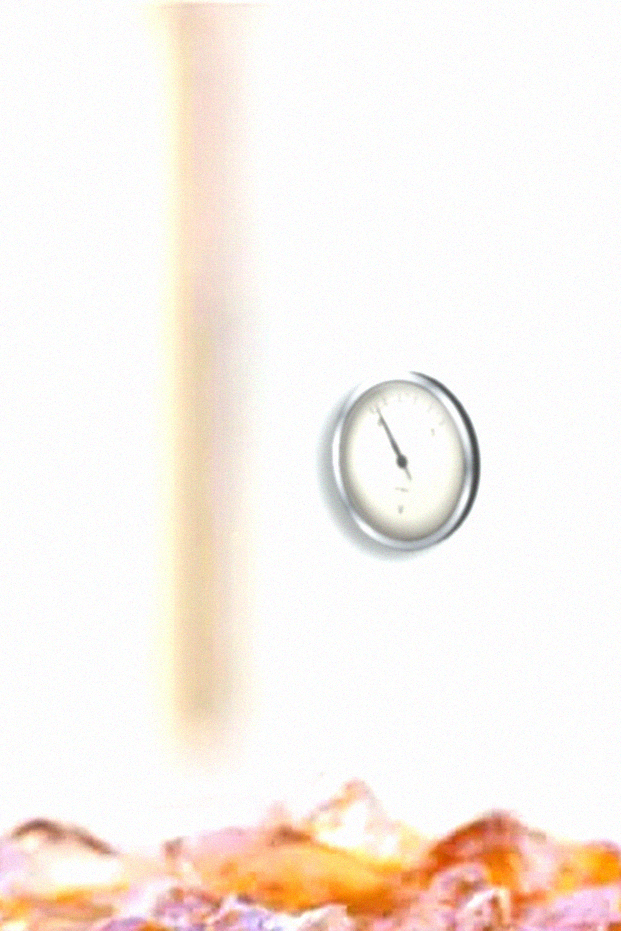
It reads 0.5 V
